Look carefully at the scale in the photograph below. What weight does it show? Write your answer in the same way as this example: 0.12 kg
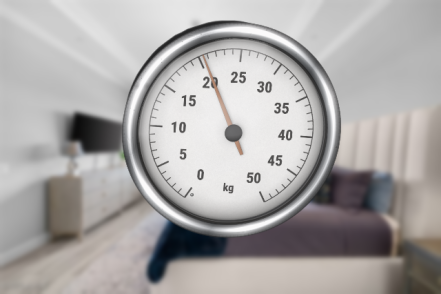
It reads 20.5 kg
